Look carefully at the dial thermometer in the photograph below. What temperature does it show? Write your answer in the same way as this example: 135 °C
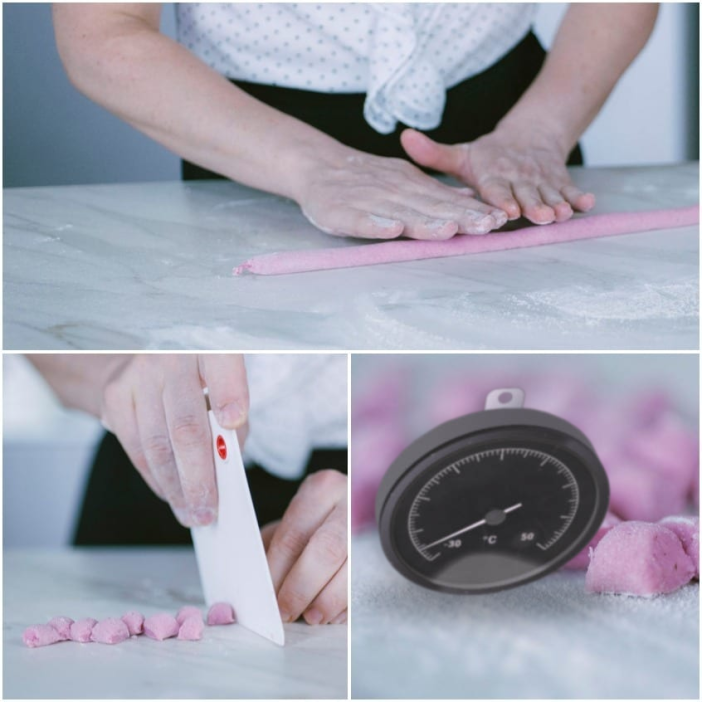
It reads -25 °C
